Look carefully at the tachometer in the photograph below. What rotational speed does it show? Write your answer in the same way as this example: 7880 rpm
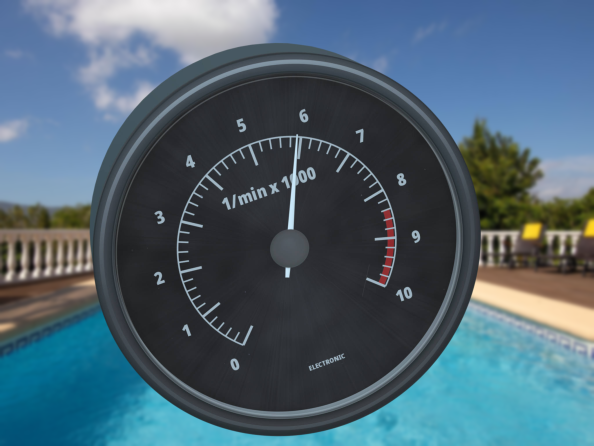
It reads 5900 rpm
